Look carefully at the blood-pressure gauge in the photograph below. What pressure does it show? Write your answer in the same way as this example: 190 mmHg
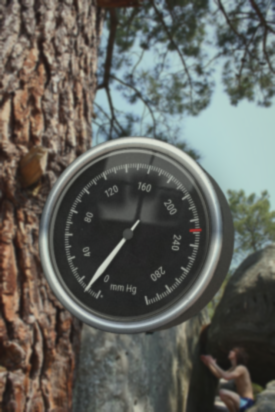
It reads 10 mmHg
